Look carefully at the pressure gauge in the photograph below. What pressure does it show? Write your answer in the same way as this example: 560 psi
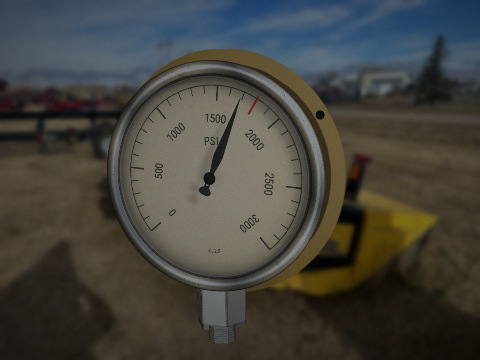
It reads 1700 psi
